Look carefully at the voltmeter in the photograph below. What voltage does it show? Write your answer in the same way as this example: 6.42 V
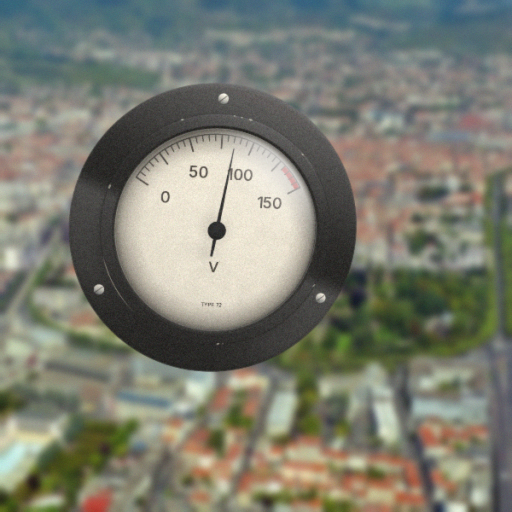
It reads 85 V
